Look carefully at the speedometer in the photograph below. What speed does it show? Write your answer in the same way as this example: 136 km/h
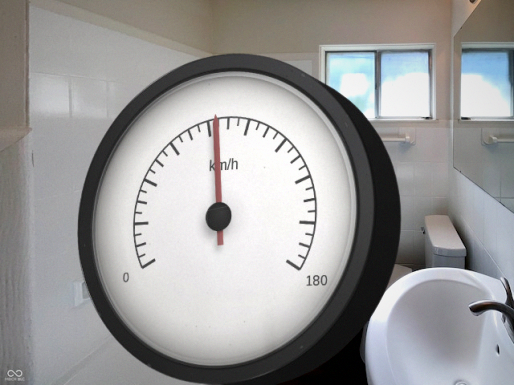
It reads 85 km/h
